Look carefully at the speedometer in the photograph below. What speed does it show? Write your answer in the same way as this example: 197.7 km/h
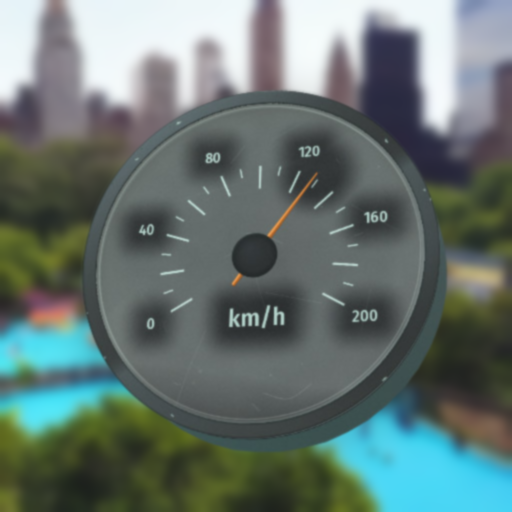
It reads 130 km/h
